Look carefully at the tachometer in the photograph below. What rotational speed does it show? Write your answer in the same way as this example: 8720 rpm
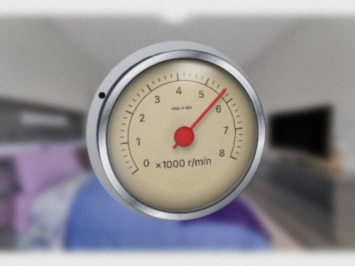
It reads 5600 rpm
